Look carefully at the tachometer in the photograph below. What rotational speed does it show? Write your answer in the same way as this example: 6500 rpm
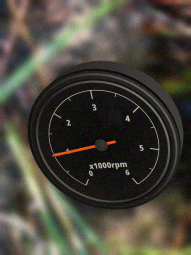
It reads 1000 rpm
